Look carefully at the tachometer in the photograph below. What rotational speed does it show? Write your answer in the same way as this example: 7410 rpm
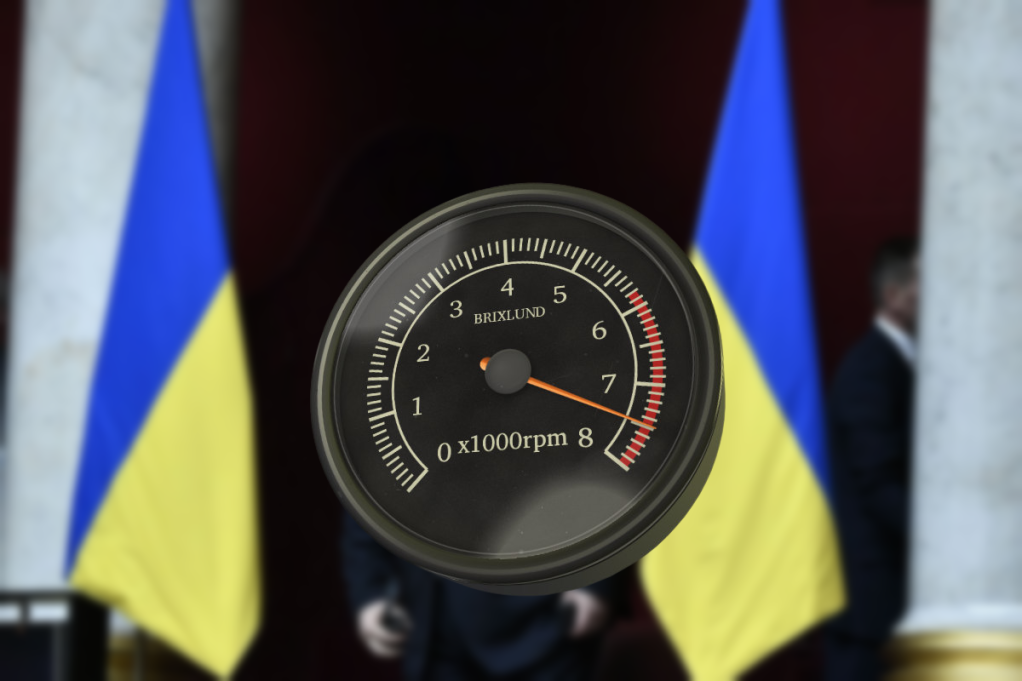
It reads 7500 rpm
